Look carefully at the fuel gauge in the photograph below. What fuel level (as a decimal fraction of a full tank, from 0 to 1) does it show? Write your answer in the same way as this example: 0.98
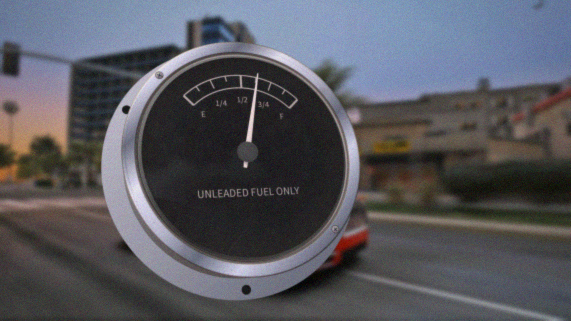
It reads 0.625
